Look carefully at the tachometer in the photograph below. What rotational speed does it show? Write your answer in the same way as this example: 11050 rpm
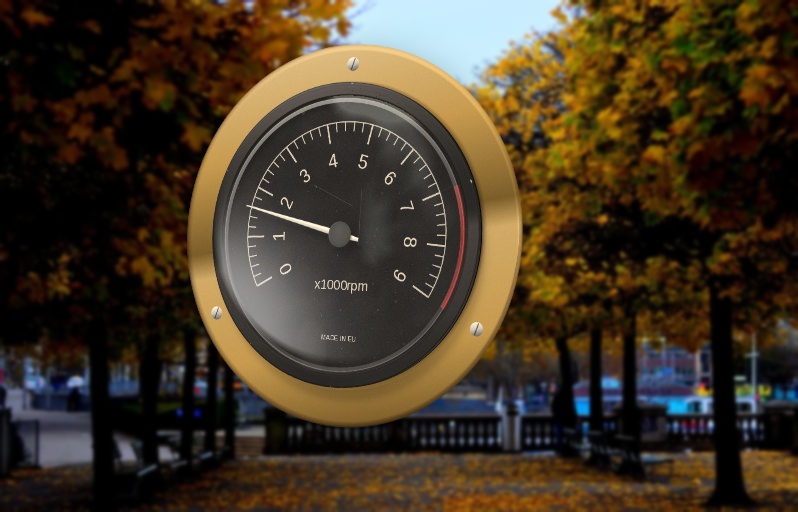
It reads 1600 rpm
